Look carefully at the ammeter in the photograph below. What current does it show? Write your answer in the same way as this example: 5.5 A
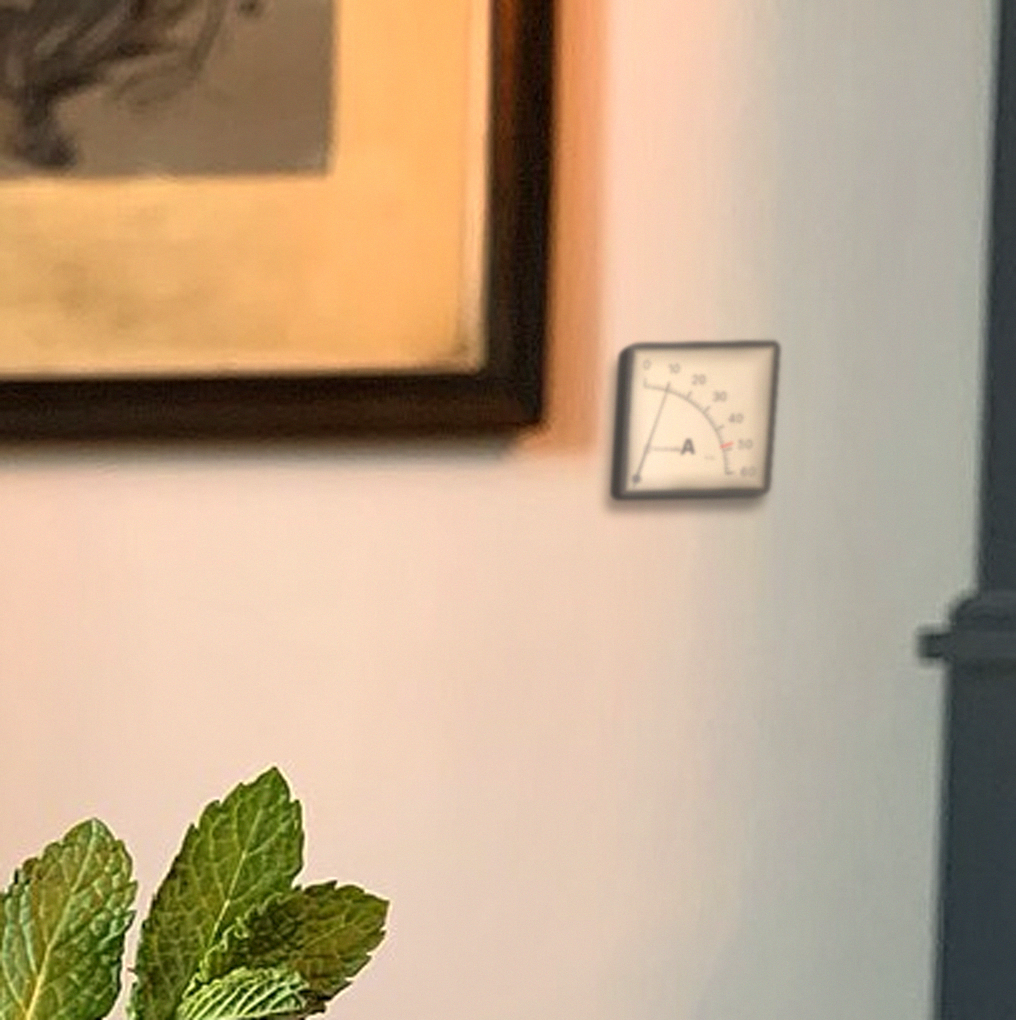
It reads 10 A
